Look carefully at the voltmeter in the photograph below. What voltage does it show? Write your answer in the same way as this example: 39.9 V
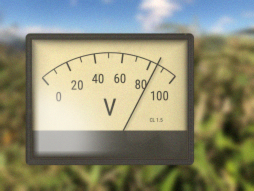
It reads 85 V
